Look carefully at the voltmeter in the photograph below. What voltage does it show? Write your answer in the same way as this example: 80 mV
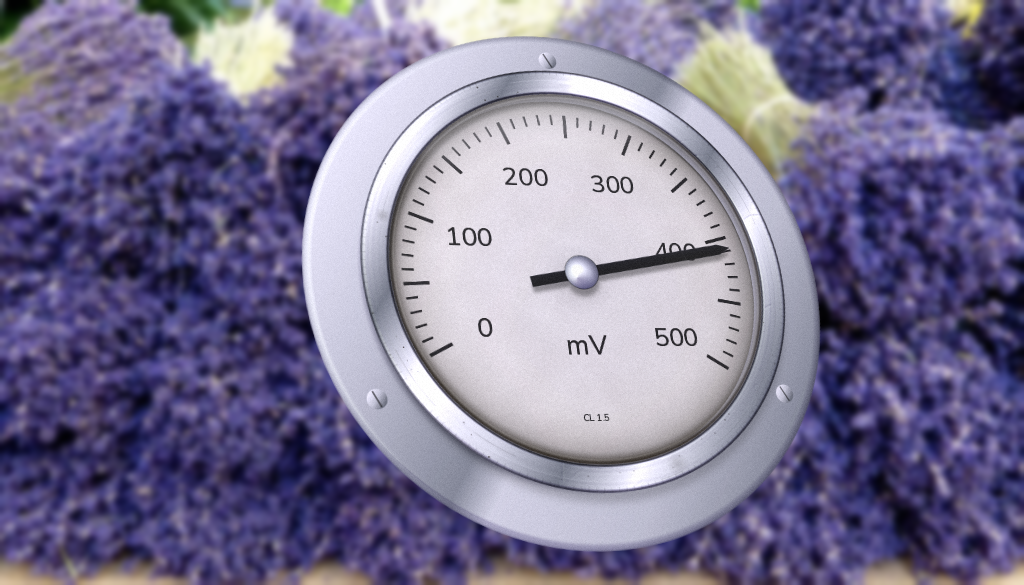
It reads 410 mV
